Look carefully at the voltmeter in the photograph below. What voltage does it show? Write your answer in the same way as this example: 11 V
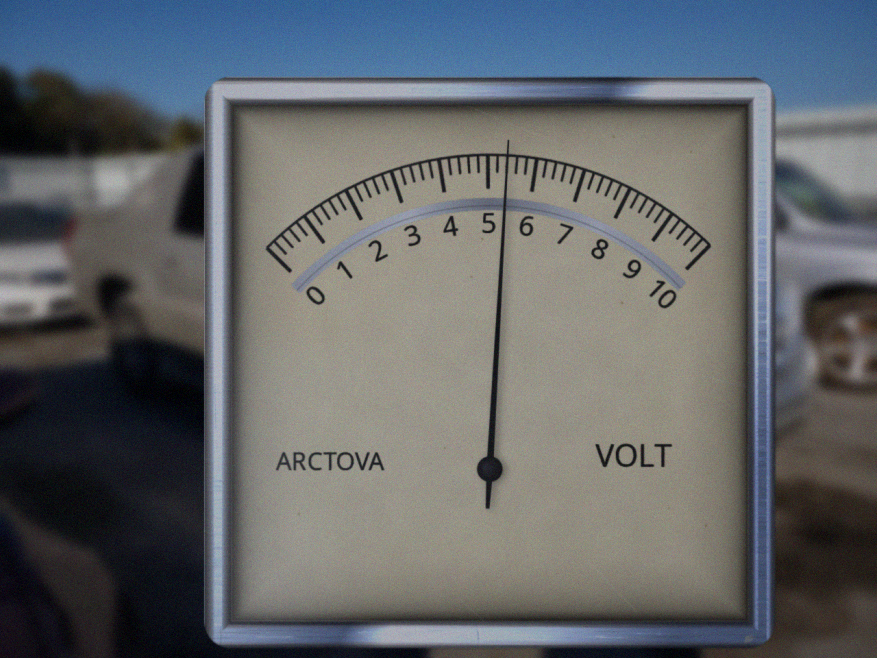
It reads 5.4 V
